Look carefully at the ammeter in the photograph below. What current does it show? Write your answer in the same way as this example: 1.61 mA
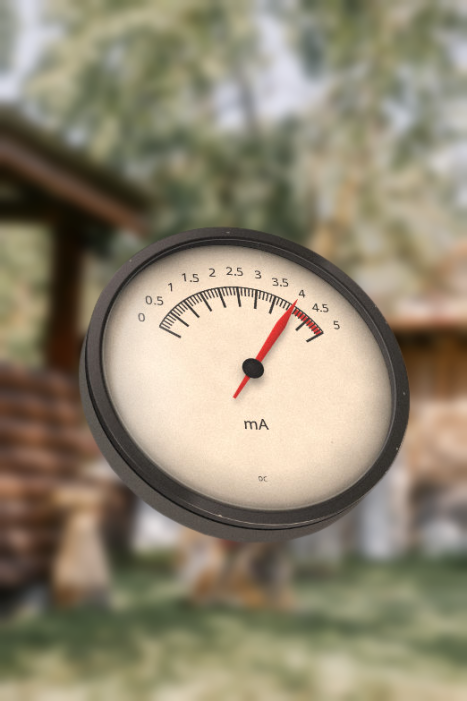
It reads 4 mA
